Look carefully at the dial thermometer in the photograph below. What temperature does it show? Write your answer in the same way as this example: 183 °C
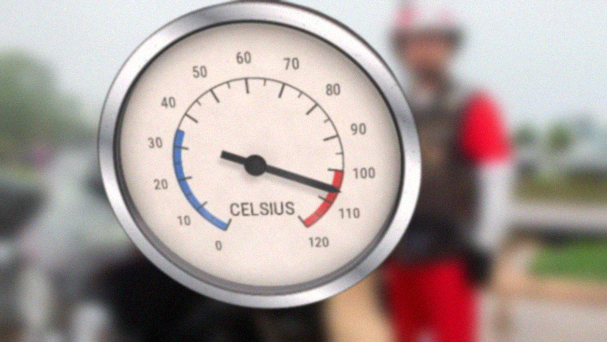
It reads 105 °C
